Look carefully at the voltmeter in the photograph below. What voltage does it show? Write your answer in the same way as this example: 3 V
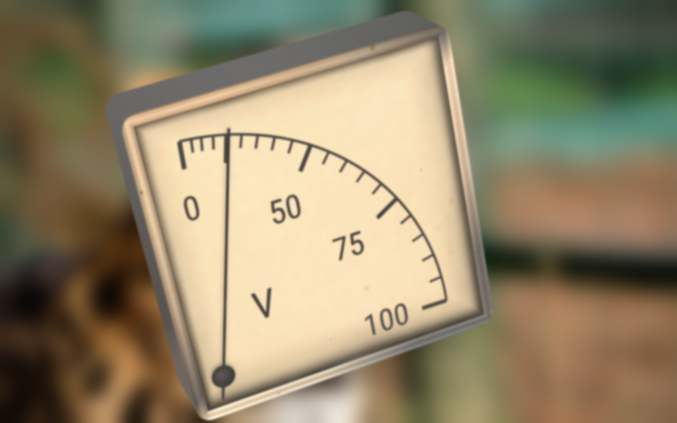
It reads 25 V
